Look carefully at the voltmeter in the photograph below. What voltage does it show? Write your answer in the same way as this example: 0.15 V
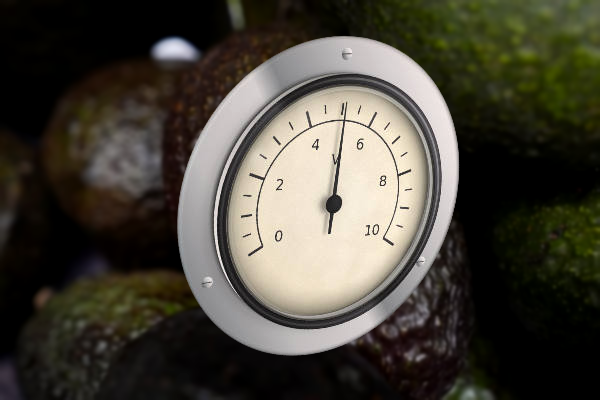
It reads 5 V
